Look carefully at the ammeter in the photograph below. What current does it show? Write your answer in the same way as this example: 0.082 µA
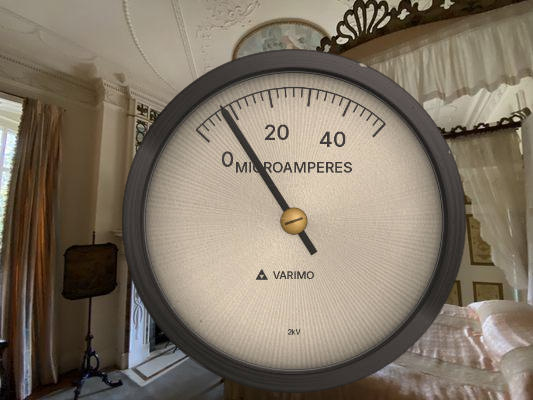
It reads 8 µA
